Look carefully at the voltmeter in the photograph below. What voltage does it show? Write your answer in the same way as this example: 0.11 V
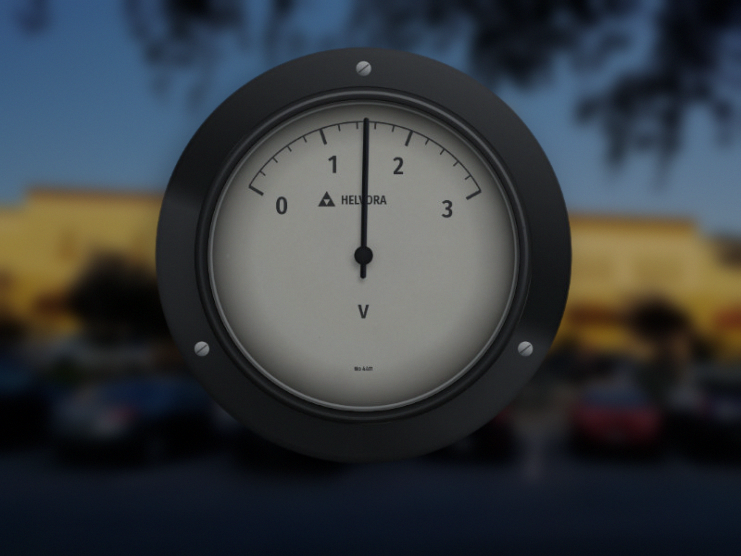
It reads 1.5 V
